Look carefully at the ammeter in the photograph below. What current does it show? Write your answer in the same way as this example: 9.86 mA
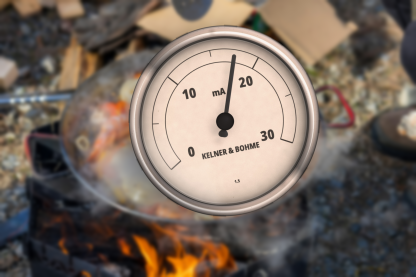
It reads 17.5 mA
